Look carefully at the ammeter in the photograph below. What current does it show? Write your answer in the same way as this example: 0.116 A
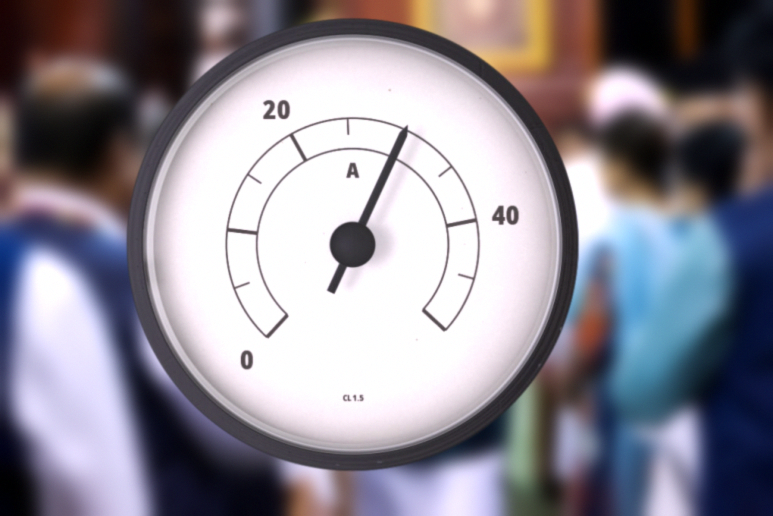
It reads 30 A
